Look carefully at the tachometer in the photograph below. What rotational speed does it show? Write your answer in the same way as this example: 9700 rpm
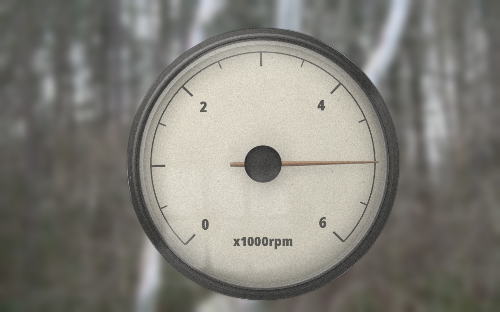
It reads 5000 rpm
